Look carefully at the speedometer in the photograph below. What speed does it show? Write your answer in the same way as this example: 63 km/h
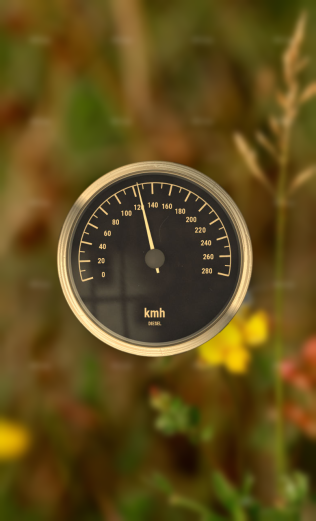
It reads 125 km/h
